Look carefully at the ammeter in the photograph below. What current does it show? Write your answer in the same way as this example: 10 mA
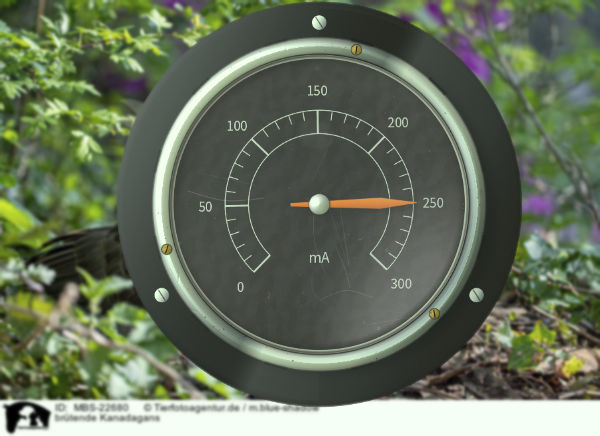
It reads 250 mA
